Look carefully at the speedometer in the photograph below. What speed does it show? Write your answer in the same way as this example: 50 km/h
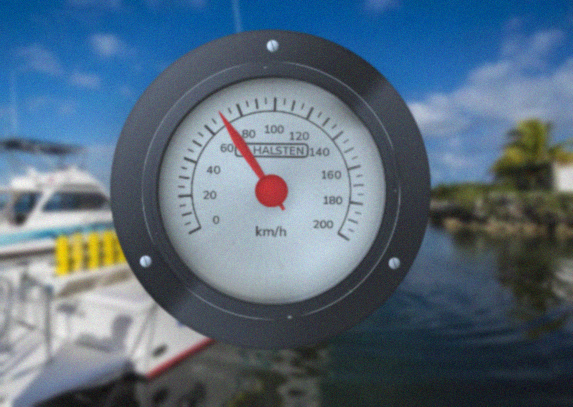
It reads 70 km/h
